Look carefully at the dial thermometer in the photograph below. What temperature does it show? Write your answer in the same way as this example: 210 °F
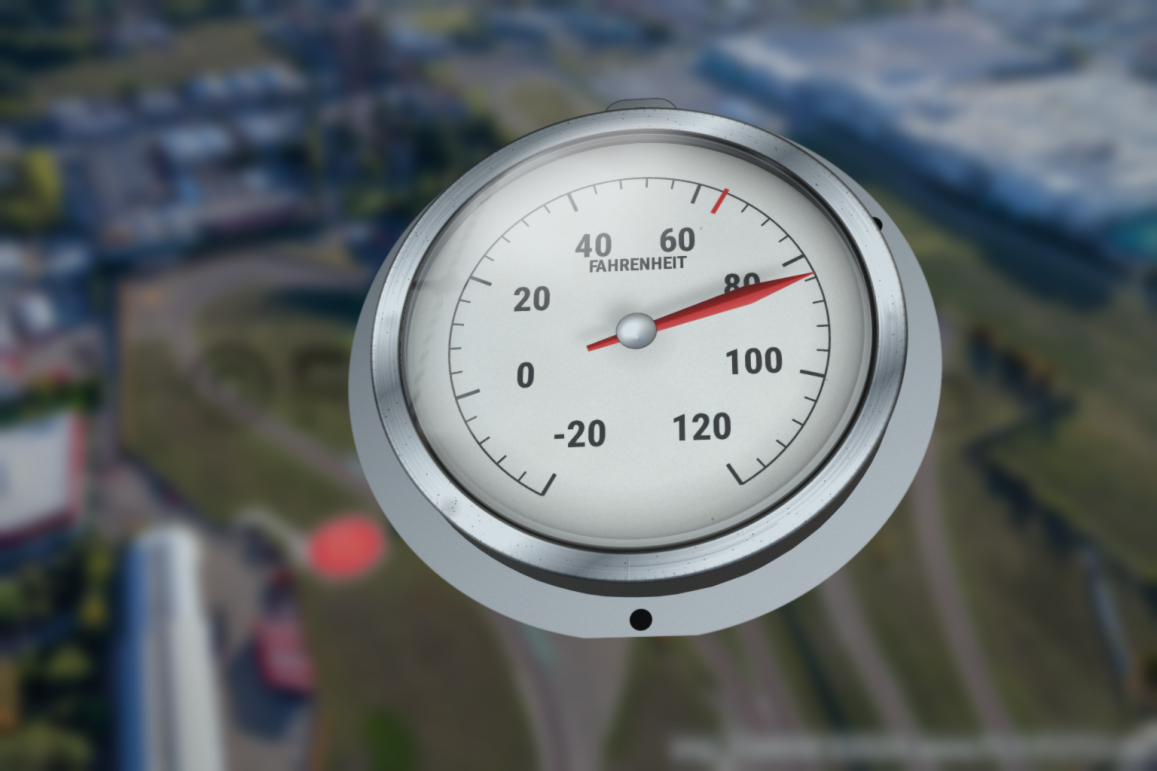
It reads 84 °F
